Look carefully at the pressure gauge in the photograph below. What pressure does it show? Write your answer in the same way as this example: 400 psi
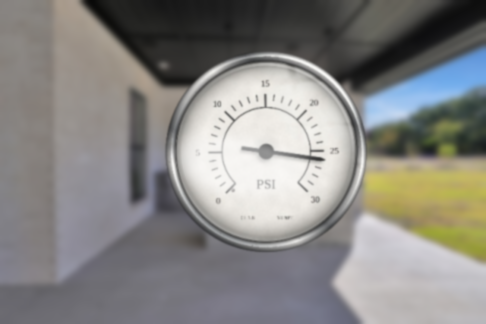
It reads 26 psi
